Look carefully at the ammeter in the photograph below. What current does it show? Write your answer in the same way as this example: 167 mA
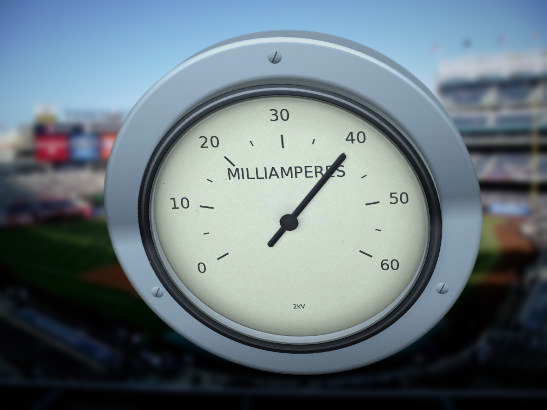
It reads 40 mA
